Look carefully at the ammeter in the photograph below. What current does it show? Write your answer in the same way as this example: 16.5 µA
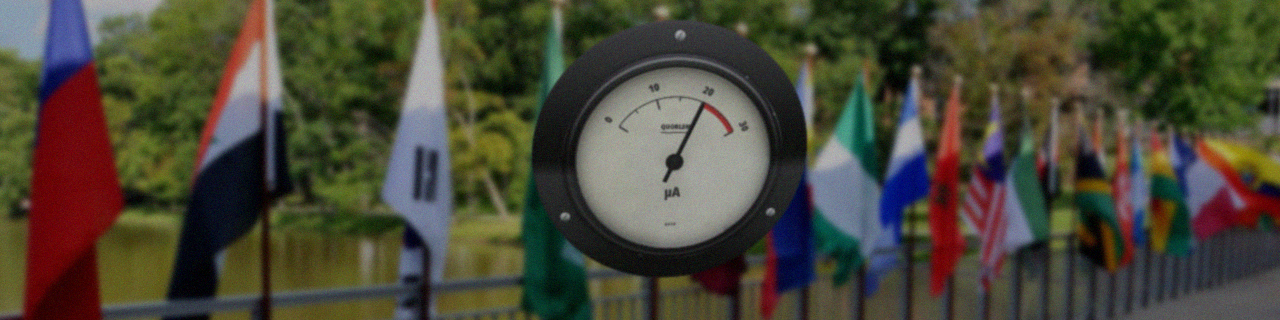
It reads 20 µA
